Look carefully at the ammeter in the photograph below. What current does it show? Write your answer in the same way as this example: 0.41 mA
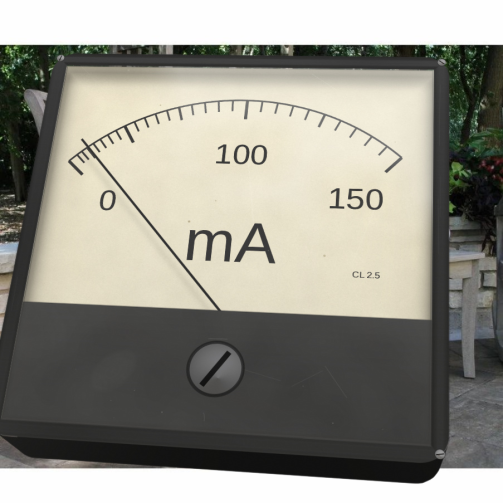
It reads 25 mA
